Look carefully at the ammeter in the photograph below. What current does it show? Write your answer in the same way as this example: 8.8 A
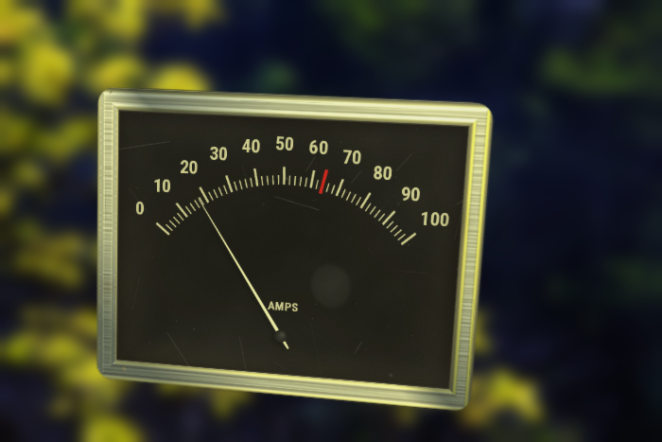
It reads 18 A
